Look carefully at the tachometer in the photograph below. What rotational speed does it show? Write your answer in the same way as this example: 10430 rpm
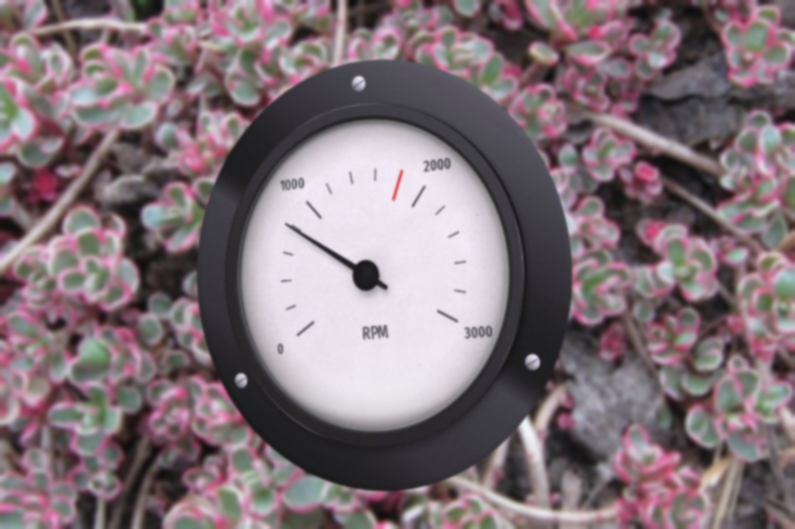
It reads 800 rpm
